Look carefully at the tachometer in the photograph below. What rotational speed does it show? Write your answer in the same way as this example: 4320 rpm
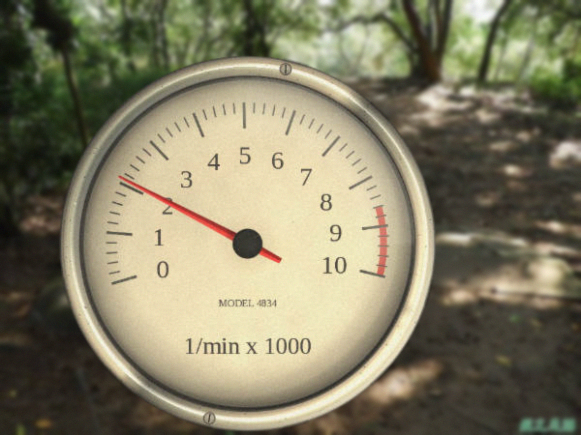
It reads 2100 rpm
